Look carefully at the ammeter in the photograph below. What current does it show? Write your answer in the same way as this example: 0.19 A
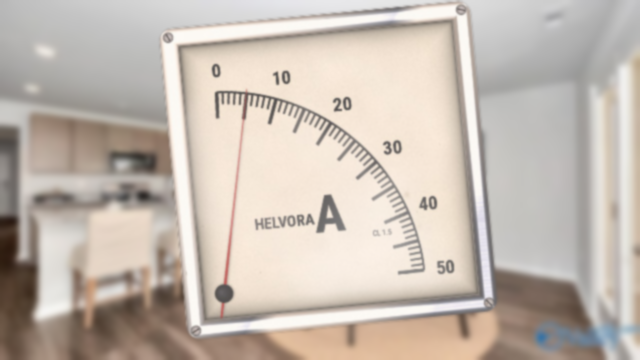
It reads 5 A
